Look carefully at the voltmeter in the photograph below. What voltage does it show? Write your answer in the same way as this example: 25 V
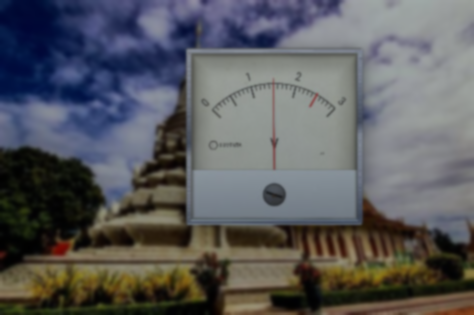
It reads 1.5 V
